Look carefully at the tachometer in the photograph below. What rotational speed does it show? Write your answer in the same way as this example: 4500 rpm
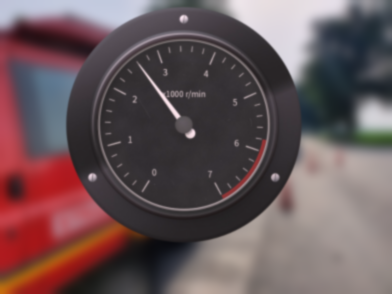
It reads 2600 rpm
